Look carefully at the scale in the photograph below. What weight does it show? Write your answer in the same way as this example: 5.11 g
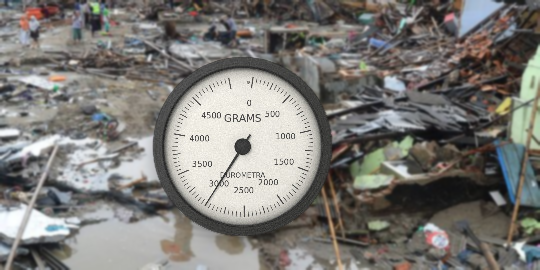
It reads 3000 g
